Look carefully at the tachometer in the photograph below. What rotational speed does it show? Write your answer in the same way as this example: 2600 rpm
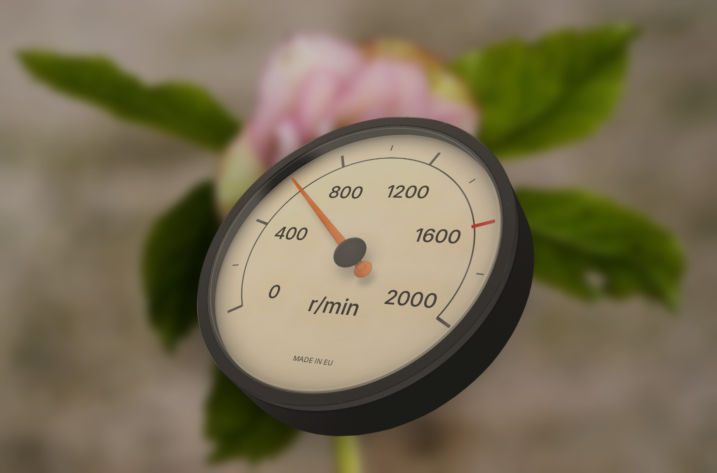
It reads 600 rpm
